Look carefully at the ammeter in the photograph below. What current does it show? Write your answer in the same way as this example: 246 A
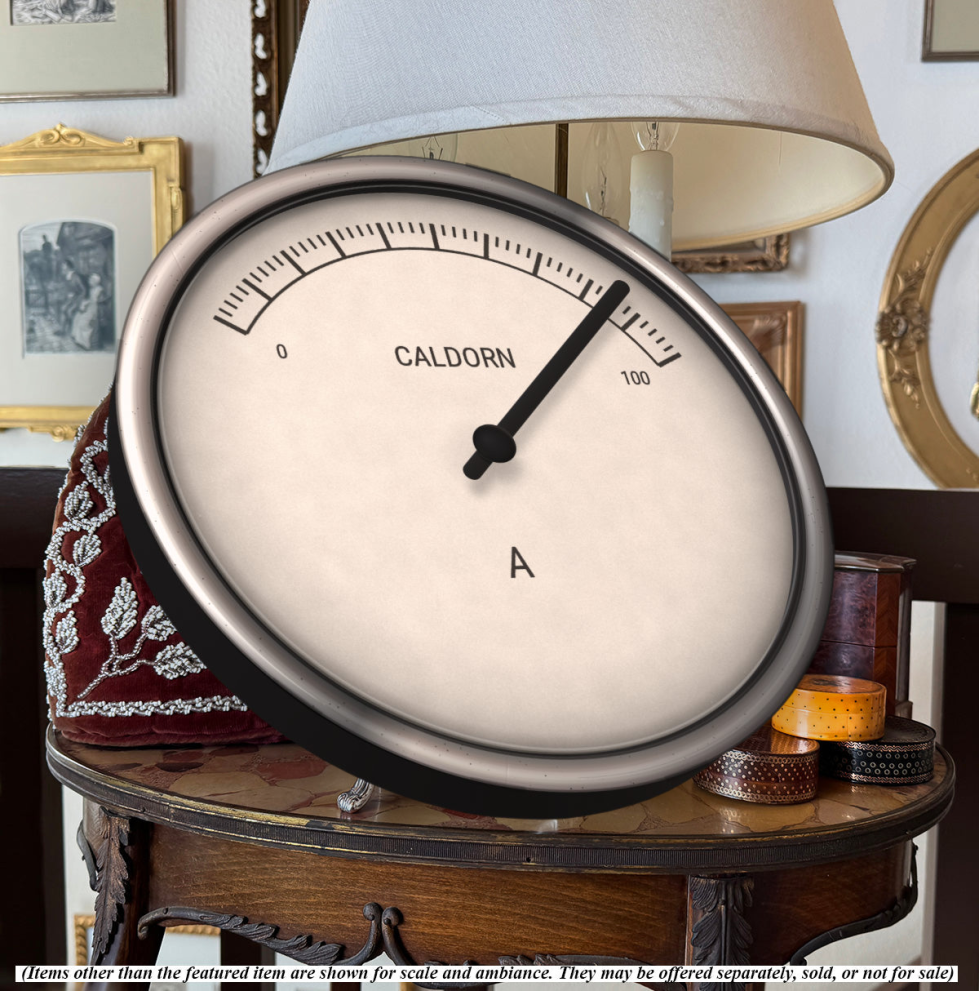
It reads 85 A
